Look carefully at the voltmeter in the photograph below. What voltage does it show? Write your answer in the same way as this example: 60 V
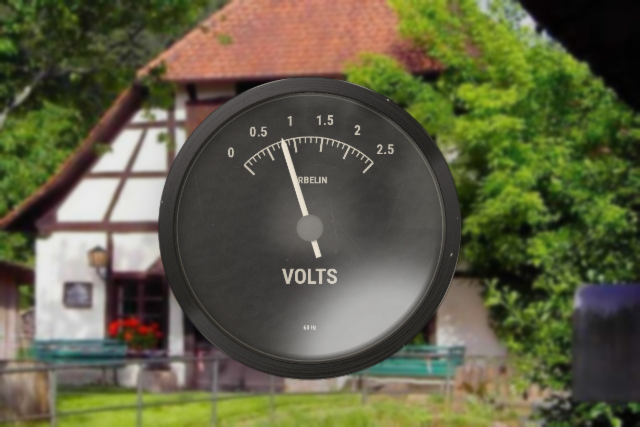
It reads 0.8 V
